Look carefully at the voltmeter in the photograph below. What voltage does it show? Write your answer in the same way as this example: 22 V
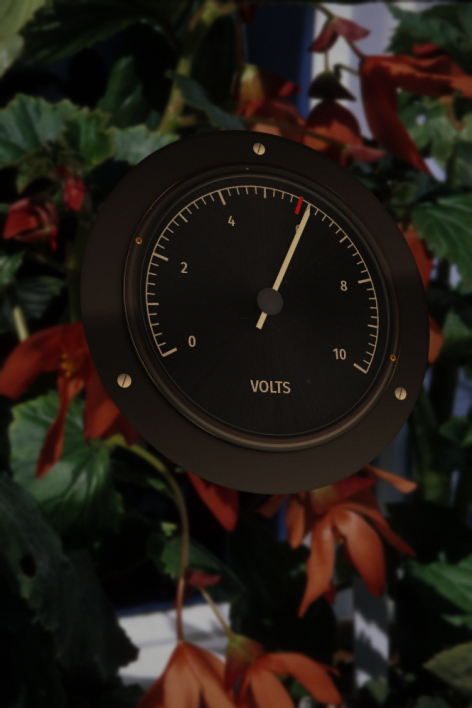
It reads 6 V
